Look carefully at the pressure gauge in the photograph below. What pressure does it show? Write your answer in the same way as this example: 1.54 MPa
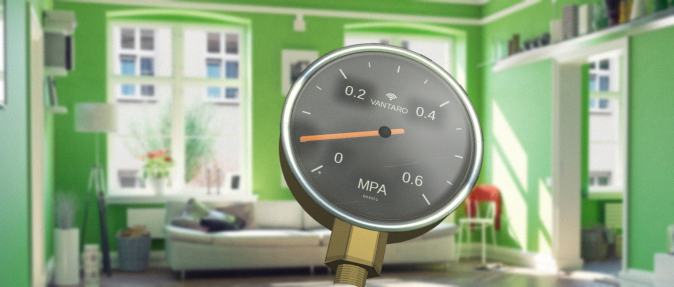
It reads 0.05 MPa
